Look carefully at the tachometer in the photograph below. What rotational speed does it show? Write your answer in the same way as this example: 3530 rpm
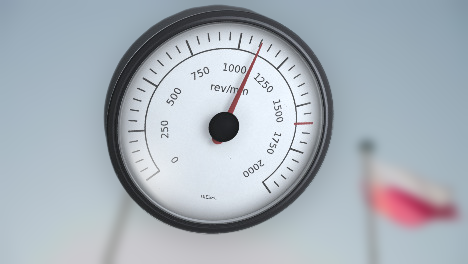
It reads 1100 rpm
